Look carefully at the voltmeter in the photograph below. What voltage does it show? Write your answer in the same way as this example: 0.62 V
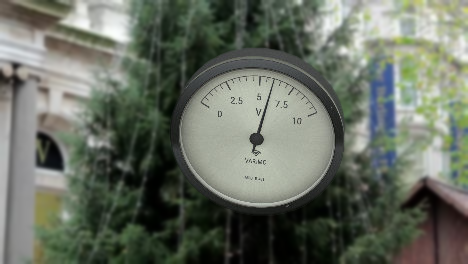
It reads 6 V
